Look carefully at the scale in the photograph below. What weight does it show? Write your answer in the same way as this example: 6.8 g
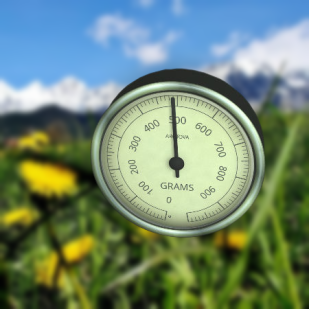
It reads 490 g
